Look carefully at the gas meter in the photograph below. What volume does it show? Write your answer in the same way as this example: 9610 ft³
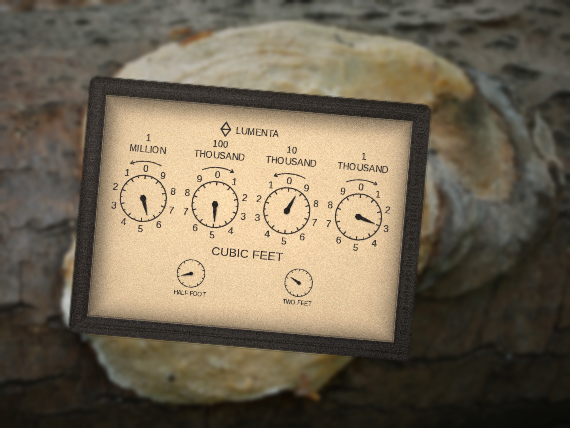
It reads 549300 ft³
